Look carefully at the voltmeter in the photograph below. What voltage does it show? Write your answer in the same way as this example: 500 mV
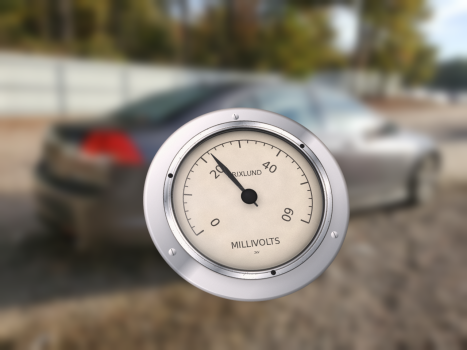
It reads 22 mV
